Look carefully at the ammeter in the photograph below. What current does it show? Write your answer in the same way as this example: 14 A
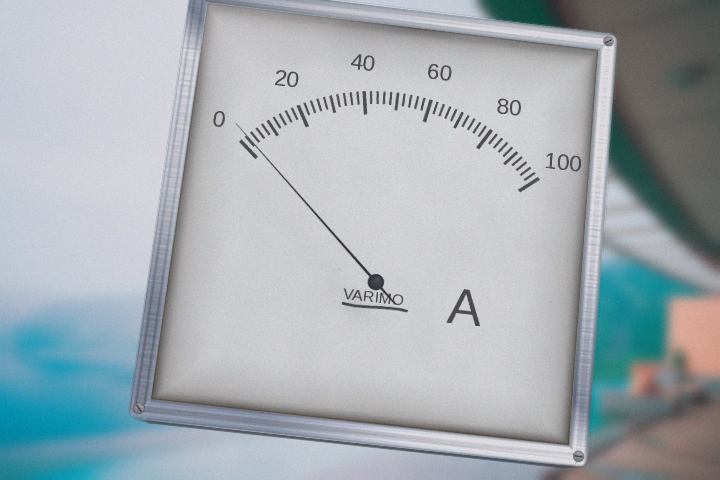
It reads 2 A
